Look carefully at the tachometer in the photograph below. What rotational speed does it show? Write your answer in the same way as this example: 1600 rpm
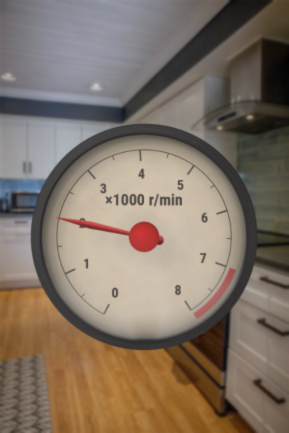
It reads 2000 rpm
